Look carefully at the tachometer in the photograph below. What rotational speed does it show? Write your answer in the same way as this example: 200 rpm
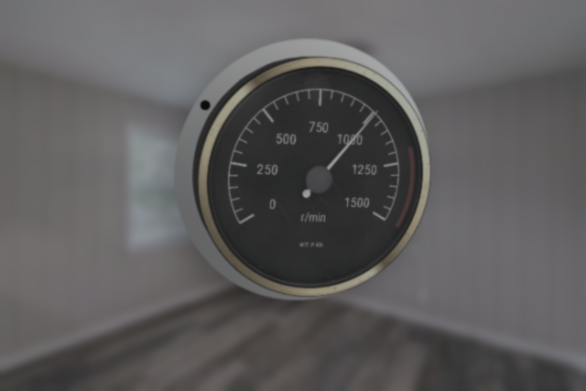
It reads 1000 rpm
